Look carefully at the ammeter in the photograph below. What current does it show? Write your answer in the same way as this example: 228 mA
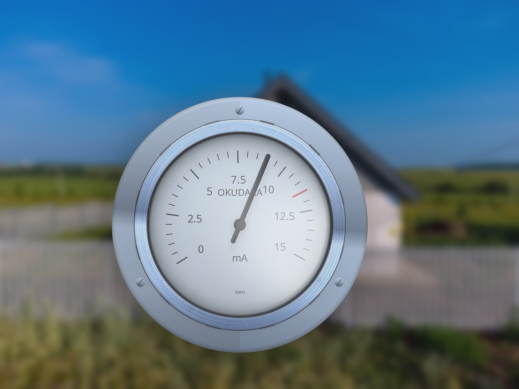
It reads 9 mA
